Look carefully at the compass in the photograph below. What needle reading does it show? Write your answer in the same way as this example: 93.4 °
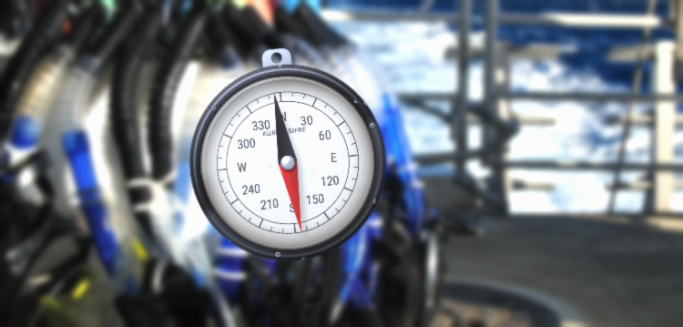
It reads 175 °
